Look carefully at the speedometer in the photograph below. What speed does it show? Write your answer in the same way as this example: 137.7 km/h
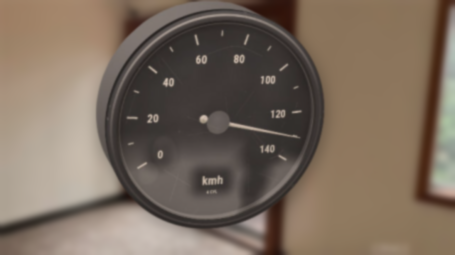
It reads 130 km/h
